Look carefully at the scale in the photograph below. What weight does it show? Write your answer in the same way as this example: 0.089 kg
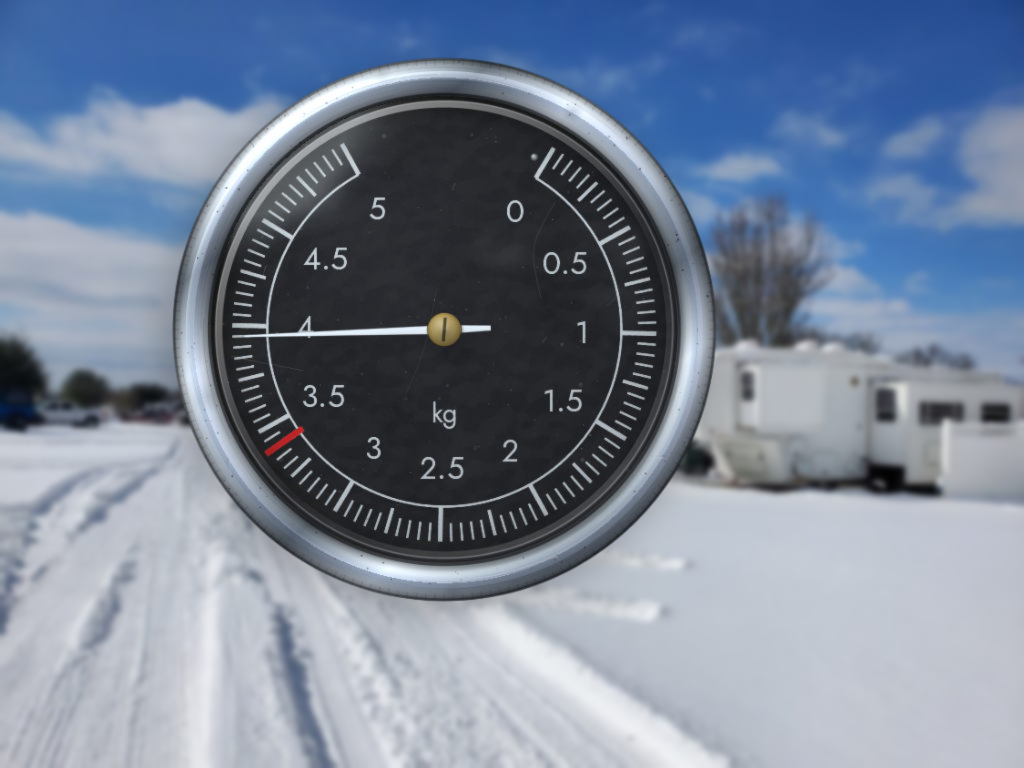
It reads 3.95 kg
